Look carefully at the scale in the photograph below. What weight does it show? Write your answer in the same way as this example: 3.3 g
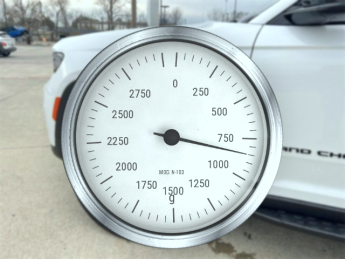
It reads 850 g
